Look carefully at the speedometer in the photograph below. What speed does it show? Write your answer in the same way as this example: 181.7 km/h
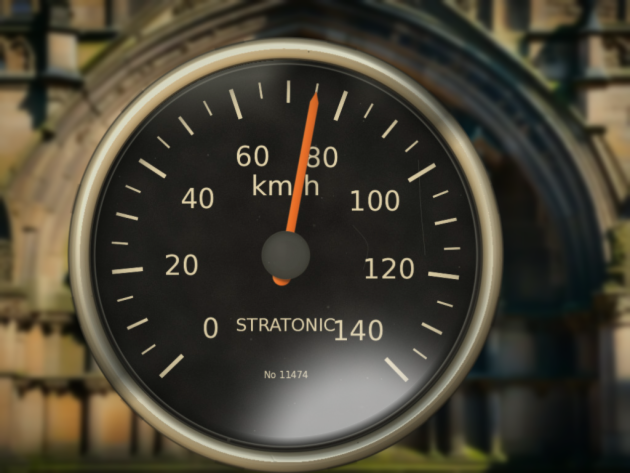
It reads 75 km/h
